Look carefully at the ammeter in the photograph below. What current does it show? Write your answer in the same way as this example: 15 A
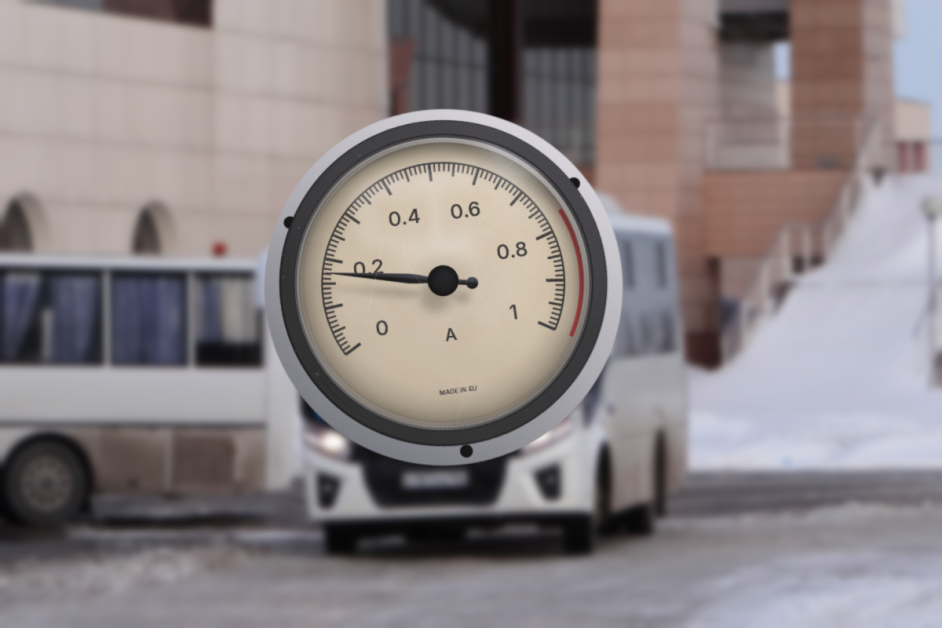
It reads 0.17 A
